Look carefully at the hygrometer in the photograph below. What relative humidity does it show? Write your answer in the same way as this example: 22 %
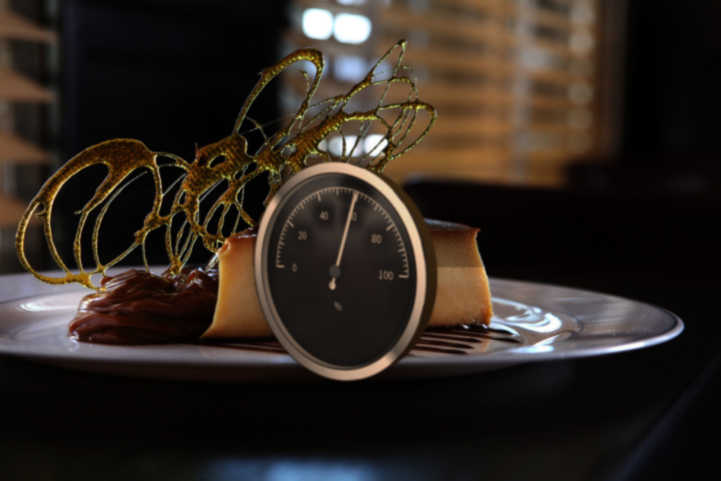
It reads 60 %
